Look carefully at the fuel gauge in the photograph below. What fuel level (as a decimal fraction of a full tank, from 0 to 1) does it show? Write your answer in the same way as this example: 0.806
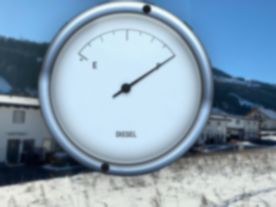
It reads 1
